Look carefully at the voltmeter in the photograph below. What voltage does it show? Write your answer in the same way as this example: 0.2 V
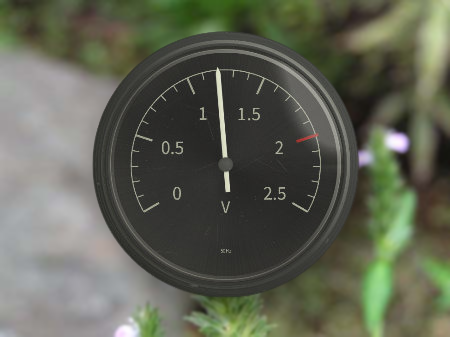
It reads 1.2 V
